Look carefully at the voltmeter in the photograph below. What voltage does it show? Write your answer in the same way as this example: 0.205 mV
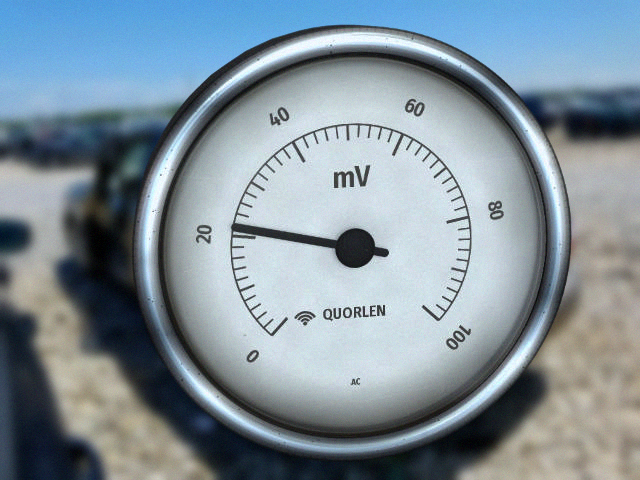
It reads 22 mV
